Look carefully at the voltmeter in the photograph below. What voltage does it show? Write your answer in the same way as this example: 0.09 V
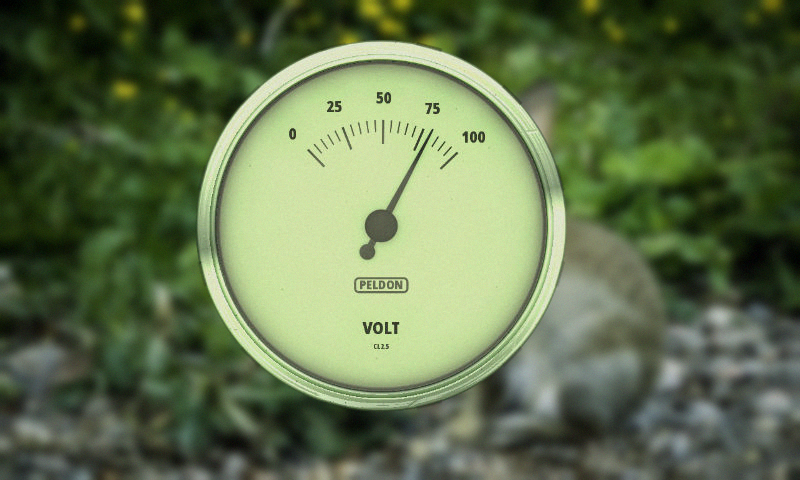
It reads 80 V
